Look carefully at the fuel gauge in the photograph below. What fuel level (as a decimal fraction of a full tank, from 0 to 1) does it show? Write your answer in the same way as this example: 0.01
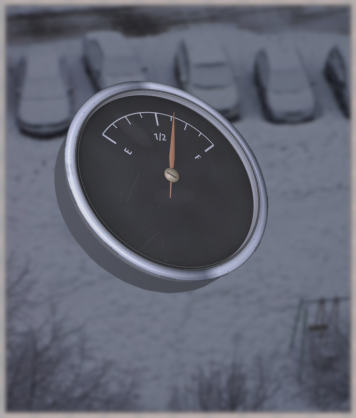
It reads 0.625
